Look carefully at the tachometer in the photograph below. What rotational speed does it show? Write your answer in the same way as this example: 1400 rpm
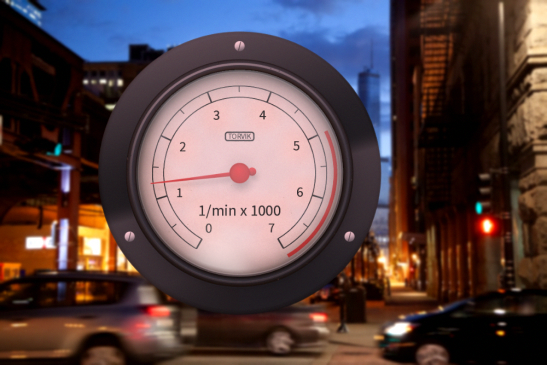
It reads 1250 rpm
